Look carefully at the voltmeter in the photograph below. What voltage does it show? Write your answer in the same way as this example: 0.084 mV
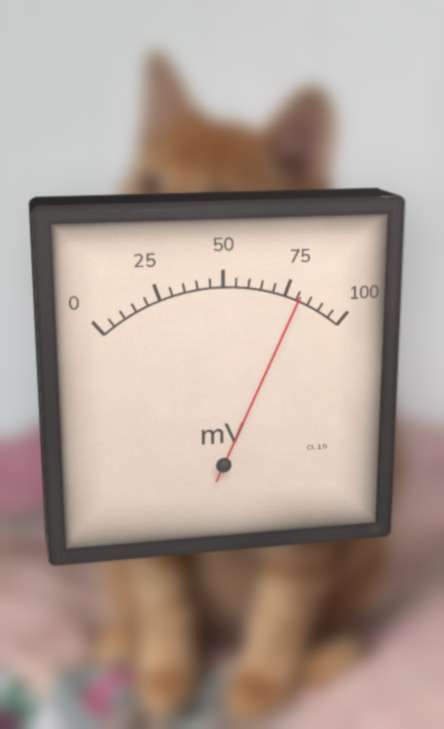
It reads 80 mV
